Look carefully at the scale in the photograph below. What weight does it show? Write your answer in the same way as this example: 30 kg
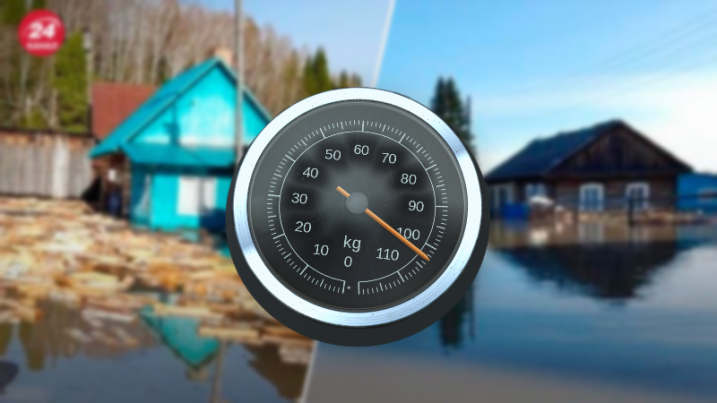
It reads 103 kg
